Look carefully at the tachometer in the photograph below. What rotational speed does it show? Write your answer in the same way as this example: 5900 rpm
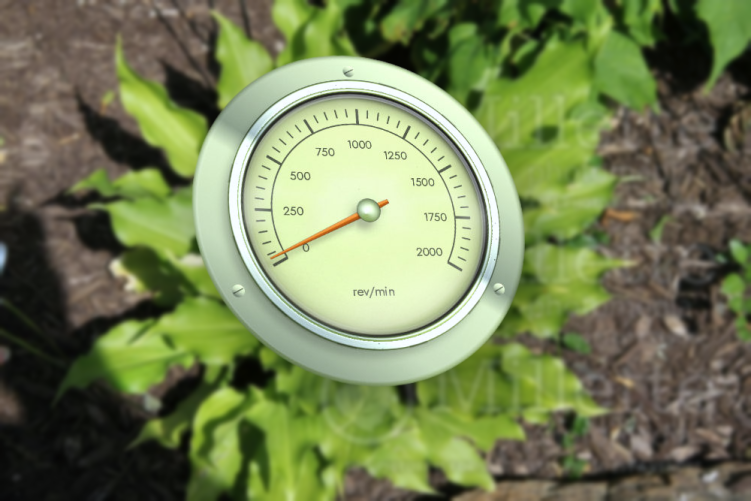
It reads 25 rpm
